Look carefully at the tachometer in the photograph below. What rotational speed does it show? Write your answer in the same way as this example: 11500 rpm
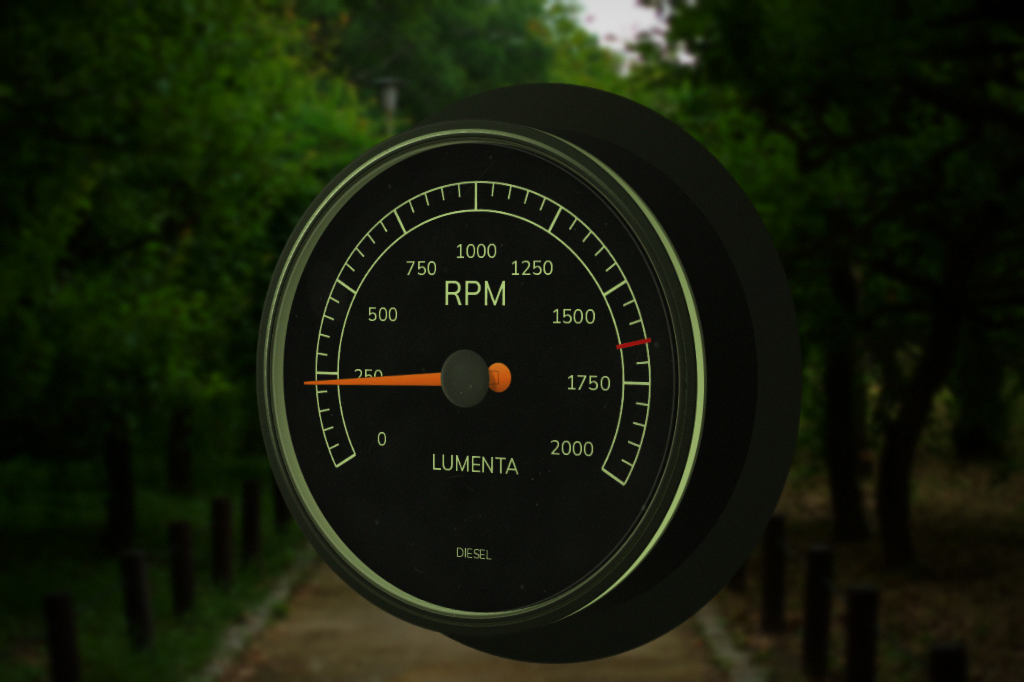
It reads 225 rpm
